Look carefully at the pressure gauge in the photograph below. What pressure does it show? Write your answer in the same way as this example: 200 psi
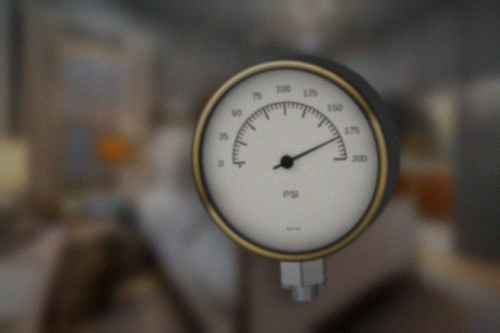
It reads 175 psi
